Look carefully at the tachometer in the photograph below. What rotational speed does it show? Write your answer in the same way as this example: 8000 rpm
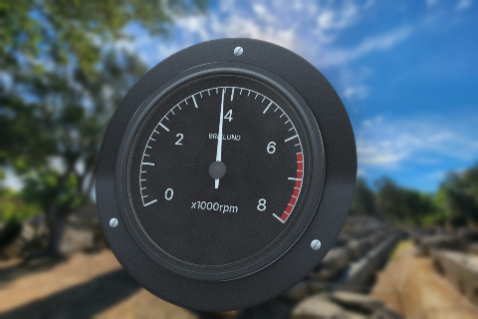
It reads 3800 rpm
